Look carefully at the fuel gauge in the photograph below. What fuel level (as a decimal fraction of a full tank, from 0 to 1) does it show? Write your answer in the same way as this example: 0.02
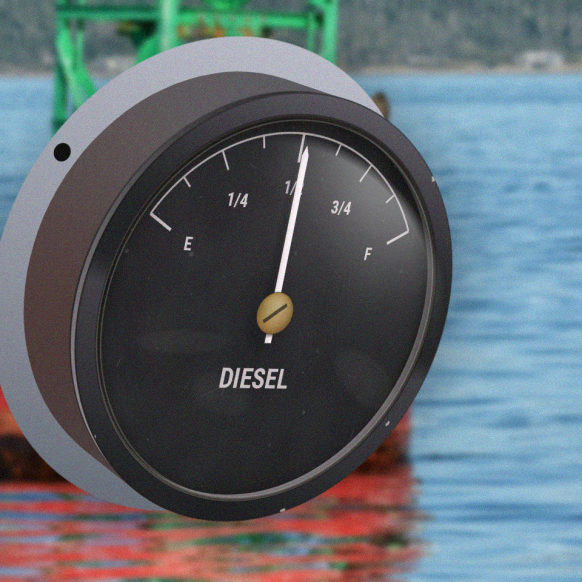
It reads 0.5
